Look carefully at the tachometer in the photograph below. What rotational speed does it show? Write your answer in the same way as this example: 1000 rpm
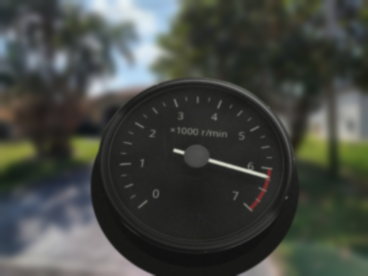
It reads 6250 rpm
